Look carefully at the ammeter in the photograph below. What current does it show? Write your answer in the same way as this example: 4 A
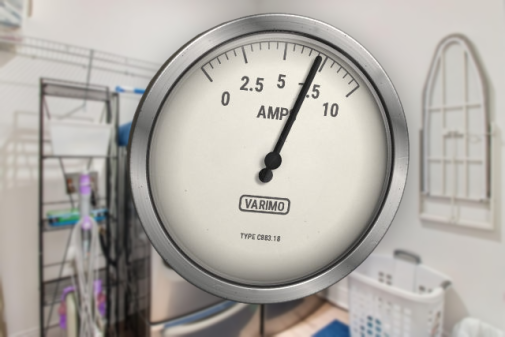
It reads 7 A
